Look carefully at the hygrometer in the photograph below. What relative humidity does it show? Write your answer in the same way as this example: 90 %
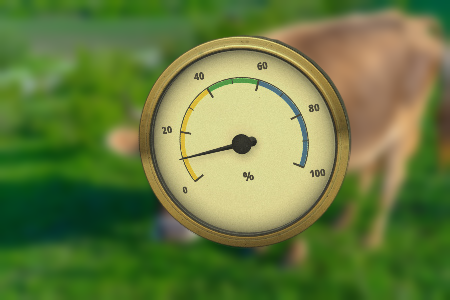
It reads 10 %
